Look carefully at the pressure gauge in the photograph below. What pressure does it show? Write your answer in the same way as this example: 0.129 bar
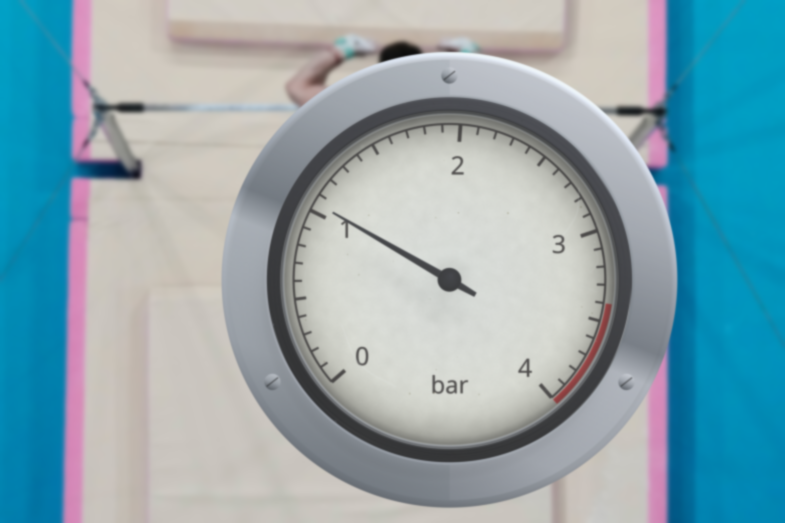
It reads 1.05 bar
